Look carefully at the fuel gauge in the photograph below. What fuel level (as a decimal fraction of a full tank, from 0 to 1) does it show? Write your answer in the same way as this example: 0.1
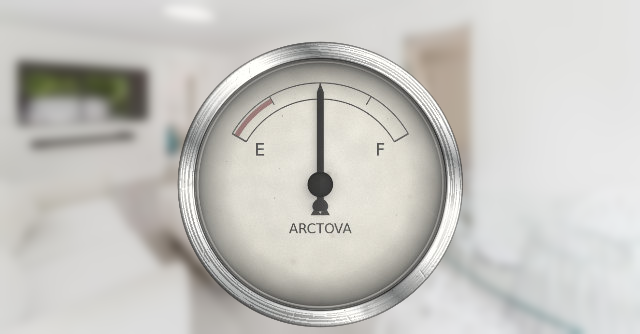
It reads 0.5
